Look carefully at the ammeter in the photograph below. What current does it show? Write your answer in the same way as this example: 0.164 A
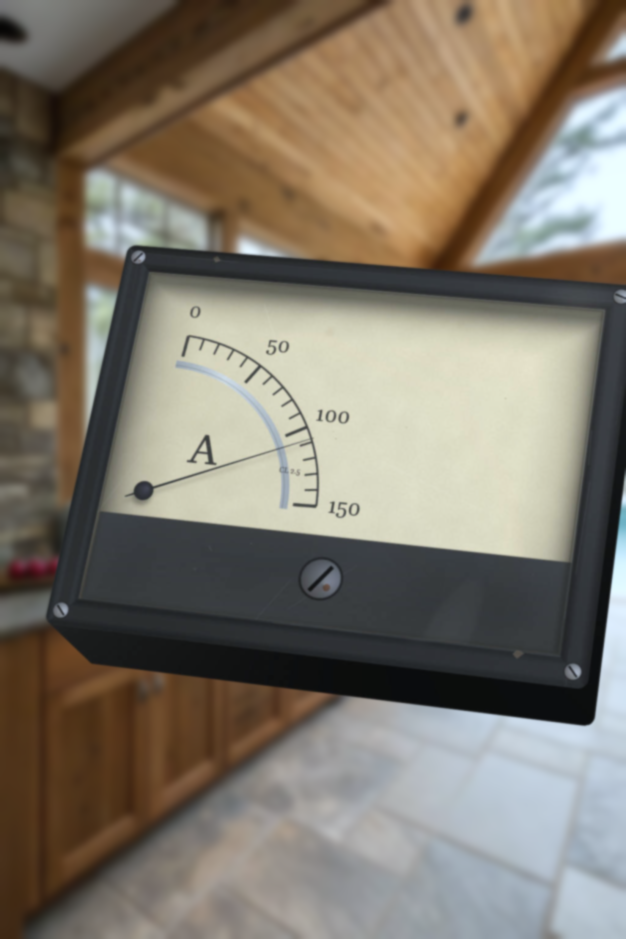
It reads 110 A
